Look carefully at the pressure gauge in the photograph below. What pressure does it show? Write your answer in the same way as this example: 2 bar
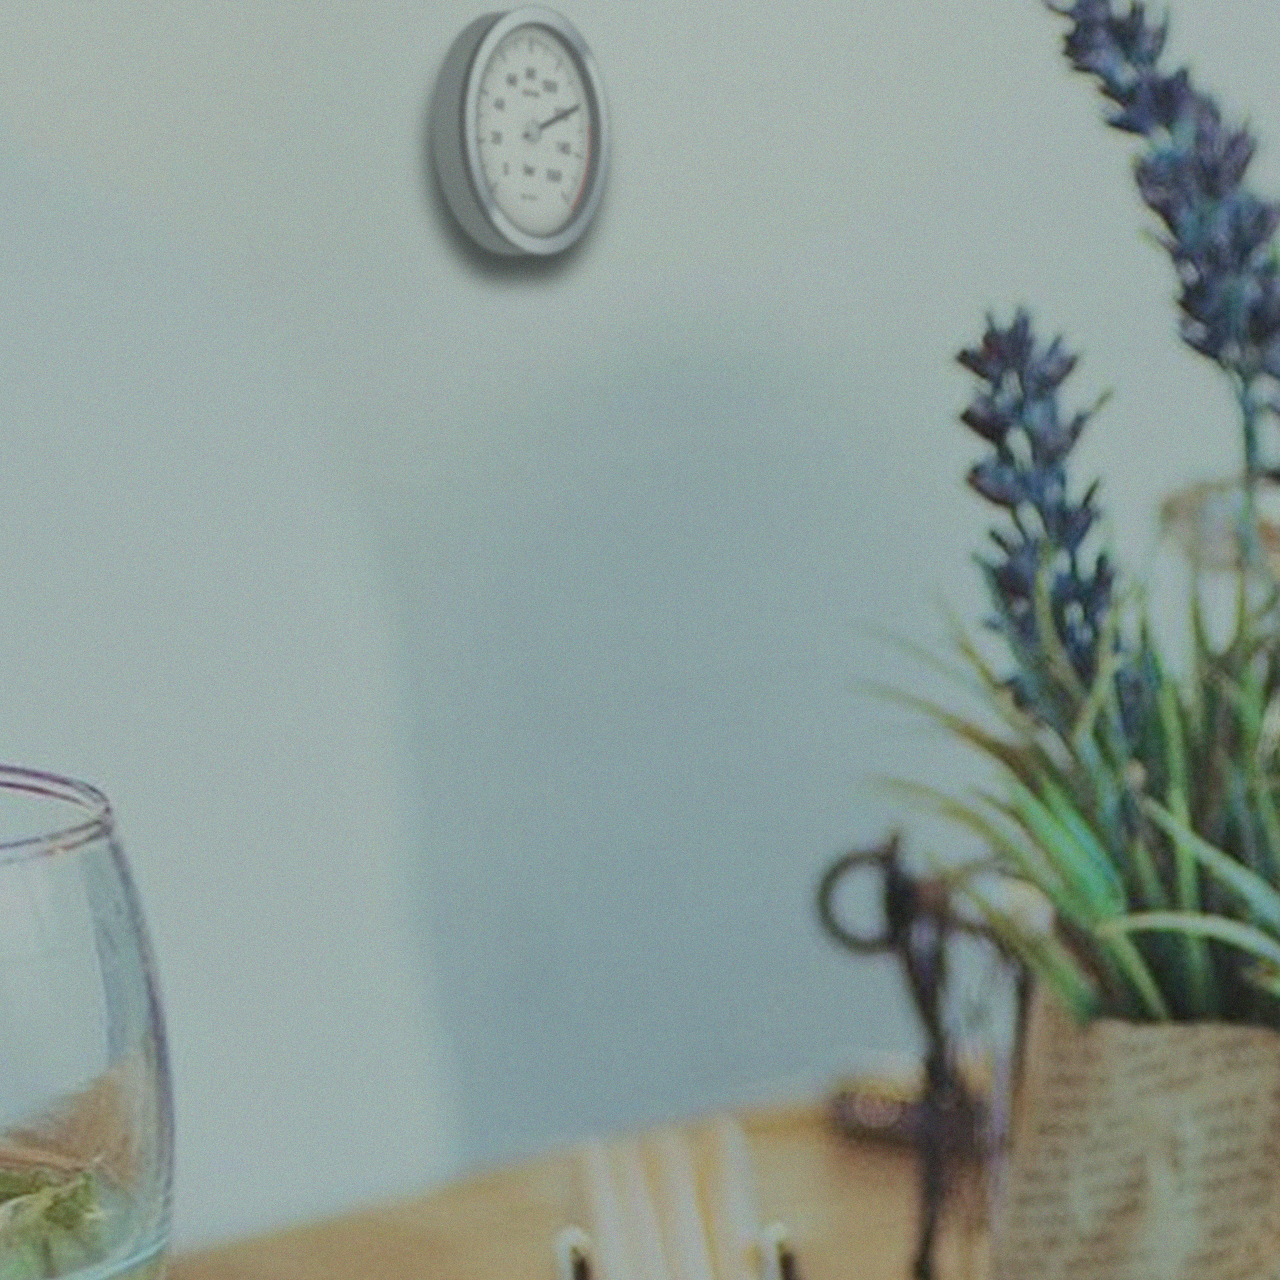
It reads 120 bar
